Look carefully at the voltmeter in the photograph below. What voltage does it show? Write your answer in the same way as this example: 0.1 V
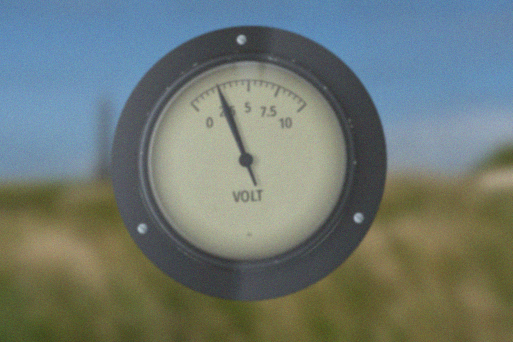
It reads 2.5 V
